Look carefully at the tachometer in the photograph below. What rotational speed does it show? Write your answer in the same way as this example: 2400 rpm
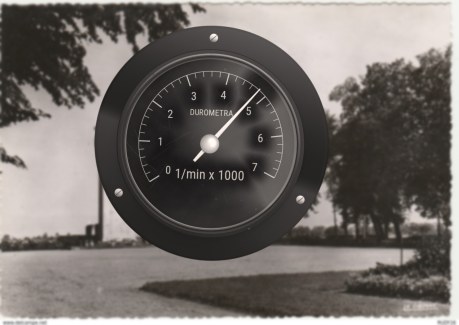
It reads 4800 rpm
